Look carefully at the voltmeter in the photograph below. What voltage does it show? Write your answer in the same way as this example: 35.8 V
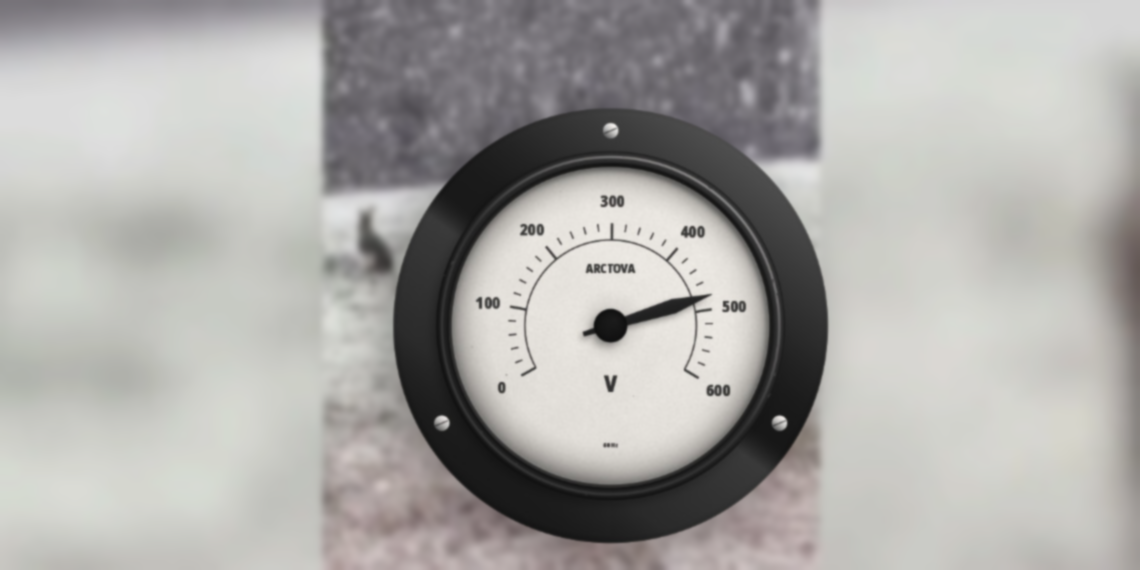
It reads 480 V
